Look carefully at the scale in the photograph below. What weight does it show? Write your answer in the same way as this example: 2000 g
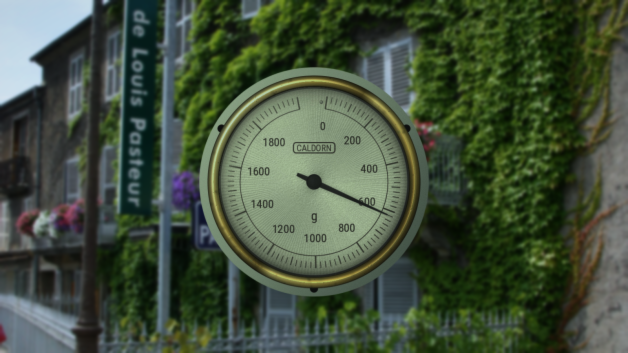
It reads 620 g
